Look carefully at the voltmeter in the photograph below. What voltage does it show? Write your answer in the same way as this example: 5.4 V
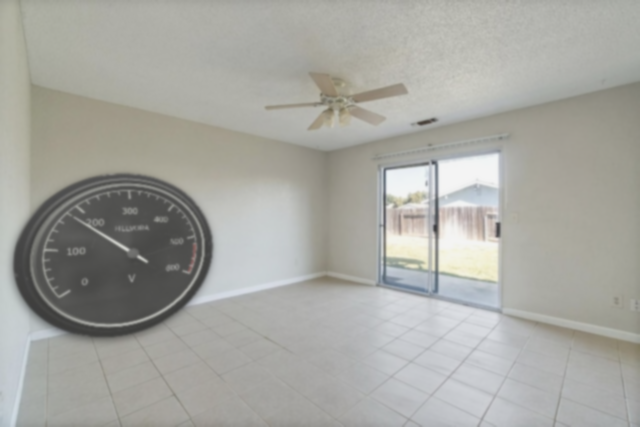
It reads 180 V
